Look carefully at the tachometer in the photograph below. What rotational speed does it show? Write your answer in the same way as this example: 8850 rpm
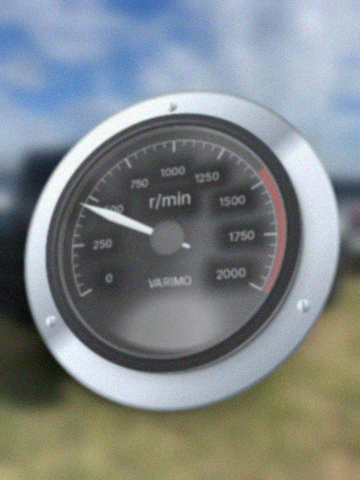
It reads 450 rpm
